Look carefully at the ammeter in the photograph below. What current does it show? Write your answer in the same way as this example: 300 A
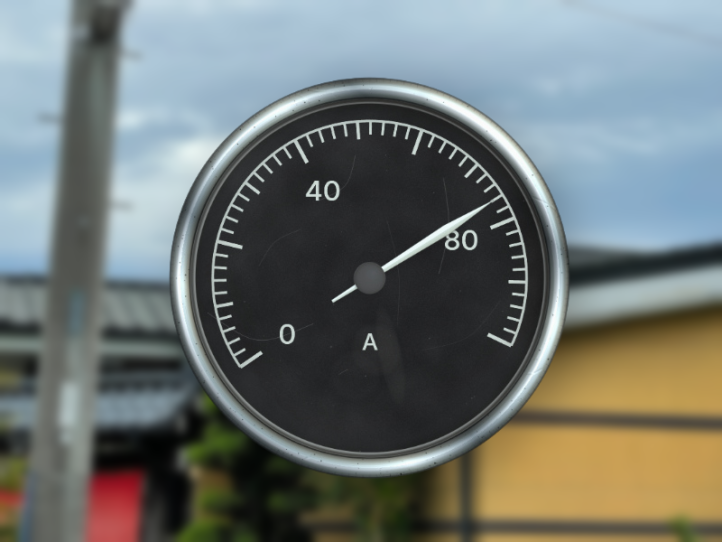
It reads 76 A
